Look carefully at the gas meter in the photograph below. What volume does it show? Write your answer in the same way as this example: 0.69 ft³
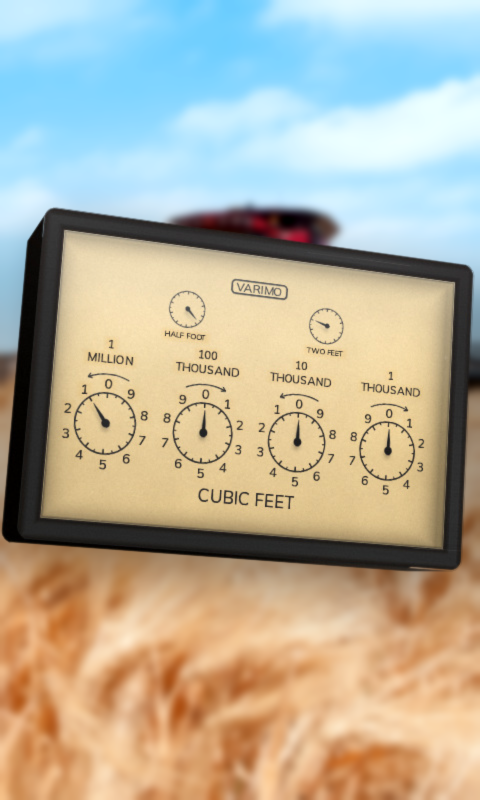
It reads 100000 ft³
